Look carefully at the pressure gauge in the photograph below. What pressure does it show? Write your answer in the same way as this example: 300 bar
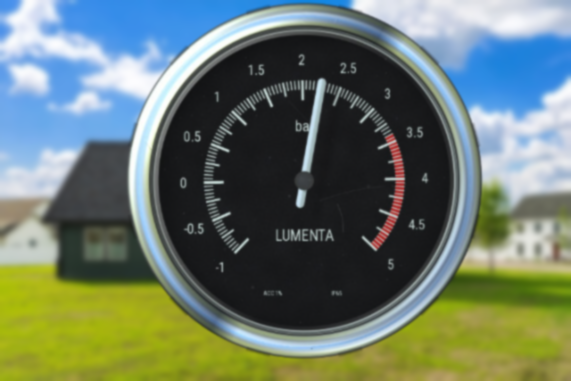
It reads 2.25 bar
